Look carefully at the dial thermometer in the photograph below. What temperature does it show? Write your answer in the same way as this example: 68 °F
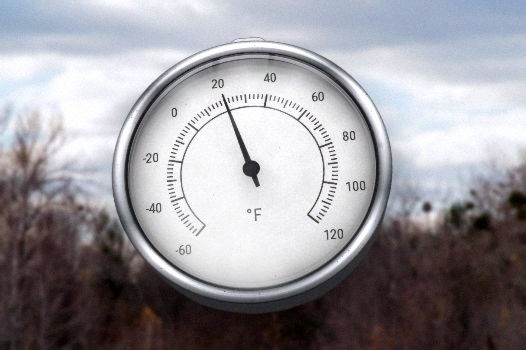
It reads 20 °F
